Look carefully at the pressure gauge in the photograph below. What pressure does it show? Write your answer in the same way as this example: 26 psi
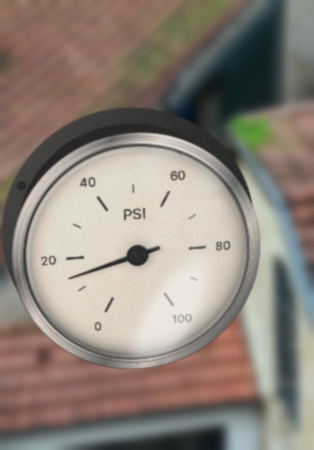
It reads 15 psi
